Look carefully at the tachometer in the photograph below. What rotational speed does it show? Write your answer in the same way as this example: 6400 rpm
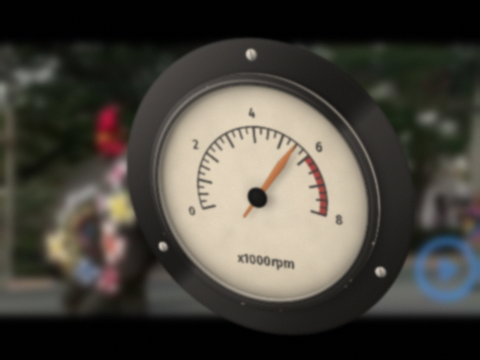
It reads 5500 rpm
